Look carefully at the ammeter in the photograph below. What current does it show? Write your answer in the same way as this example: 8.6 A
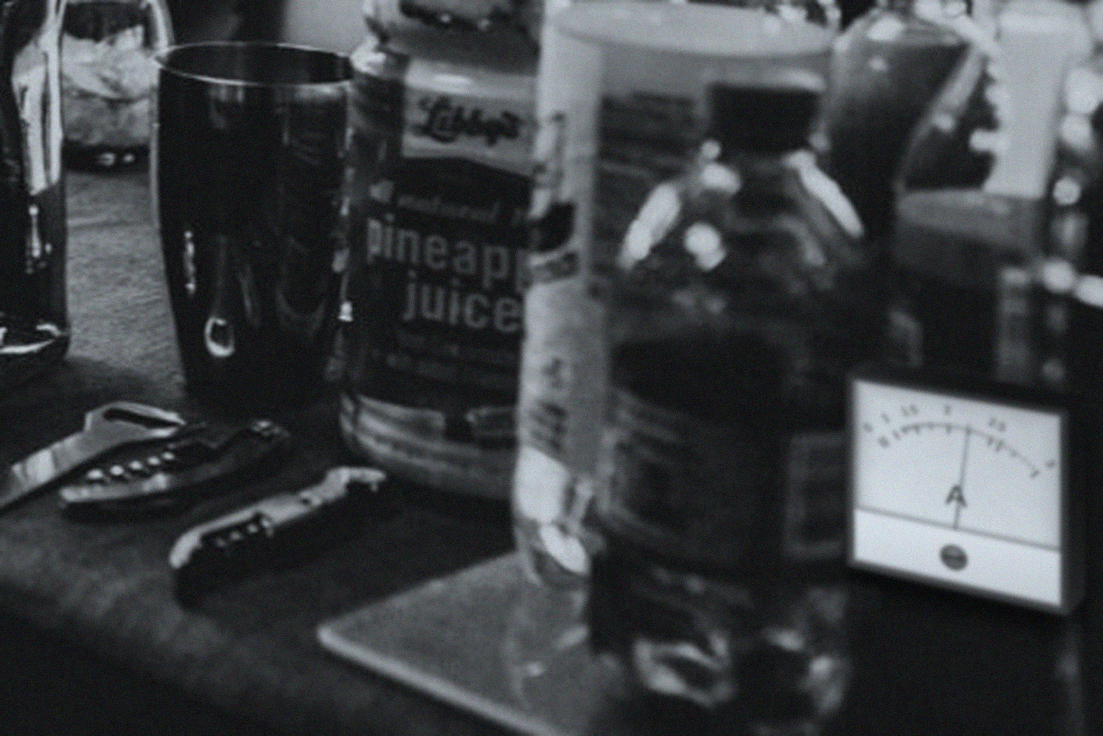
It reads 2.25 A
